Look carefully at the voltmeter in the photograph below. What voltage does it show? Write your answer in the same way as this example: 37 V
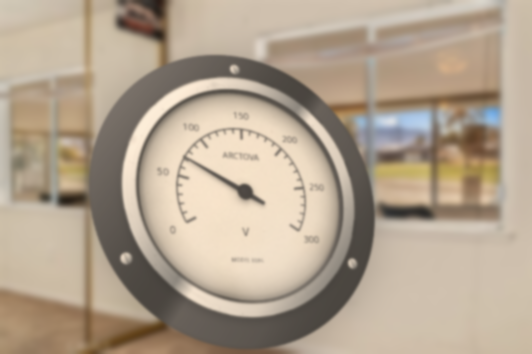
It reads 70 V
